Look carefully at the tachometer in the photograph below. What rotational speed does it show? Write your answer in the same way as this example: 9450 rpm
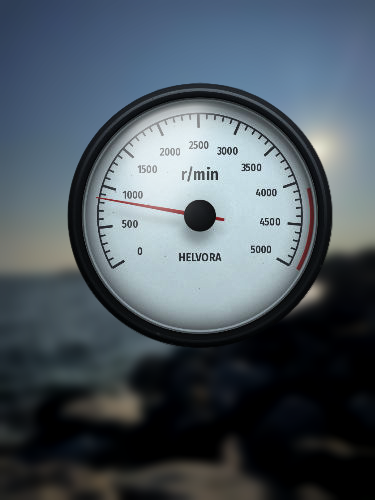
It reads 850 rpm
